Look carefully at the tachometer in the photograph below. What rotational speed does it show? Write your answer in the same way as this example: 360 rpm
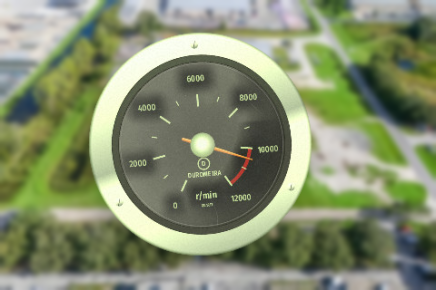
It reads 10500 rpm
